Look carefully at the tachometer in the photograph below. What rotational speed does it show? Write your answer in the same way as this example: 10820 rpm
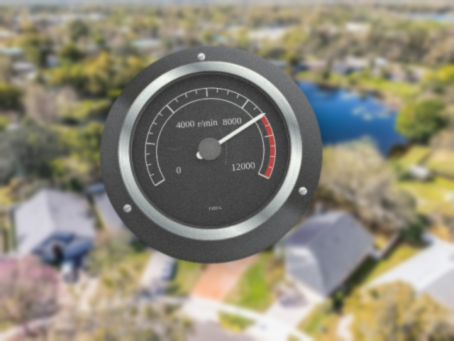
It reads 9000 rpm
